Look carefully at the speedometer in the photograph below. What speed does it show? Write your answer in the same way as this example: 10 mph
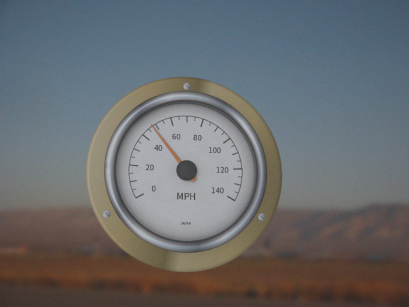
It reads 47.5 mph
